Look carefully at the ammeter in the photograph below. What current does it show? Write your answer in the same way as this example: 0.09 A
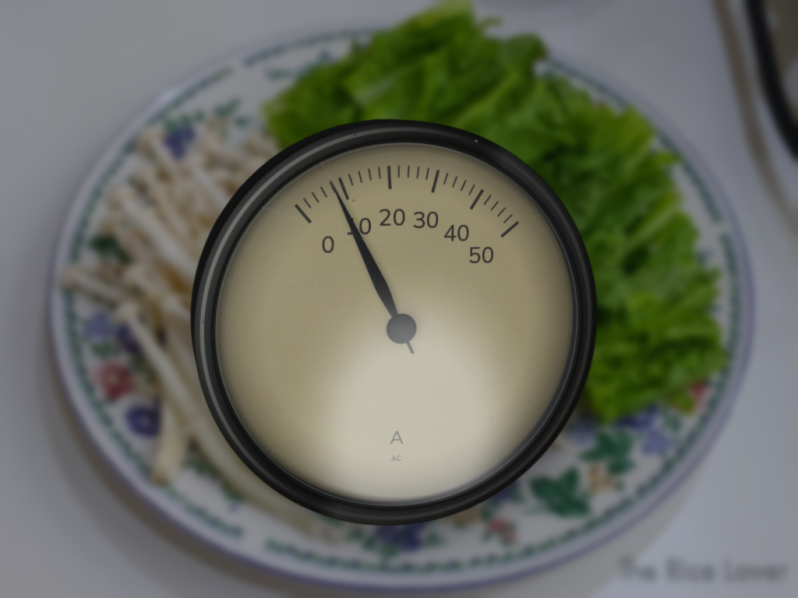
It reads 8 A
